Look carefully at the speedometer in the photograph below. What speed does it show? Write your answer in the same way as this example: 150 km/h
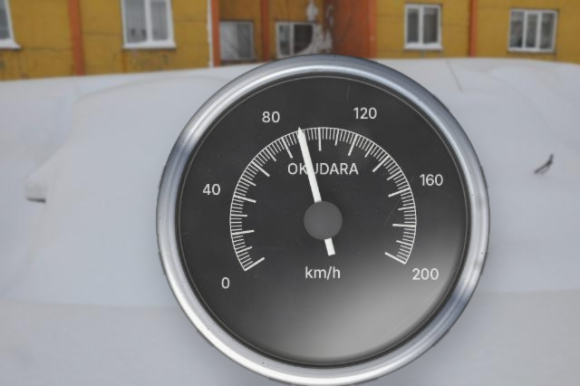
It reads 90 km/h
